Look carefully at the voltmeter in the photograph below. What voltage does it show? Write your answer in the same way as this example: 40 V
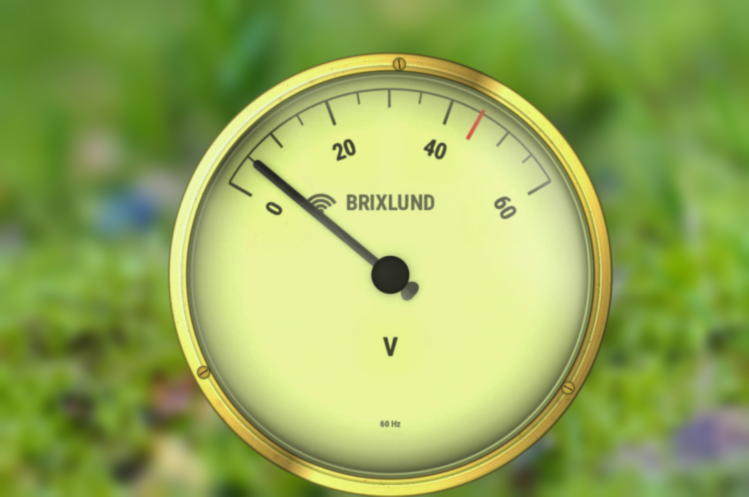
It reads 5 V
